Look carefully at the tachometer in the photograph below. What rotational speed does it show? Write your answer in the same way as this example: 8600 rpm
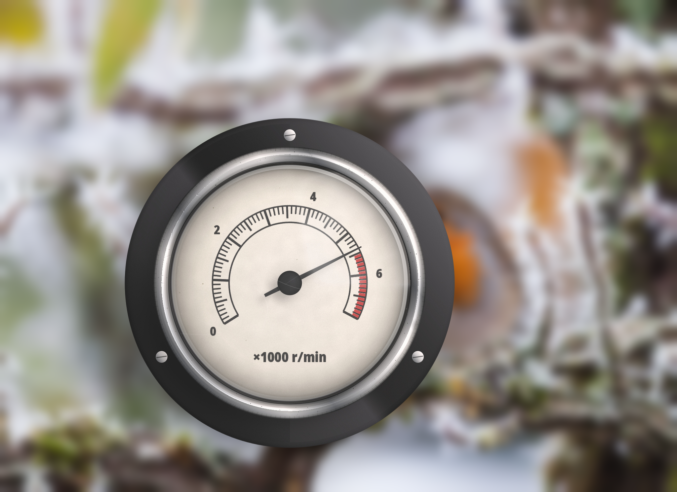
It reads 5400 rpm
